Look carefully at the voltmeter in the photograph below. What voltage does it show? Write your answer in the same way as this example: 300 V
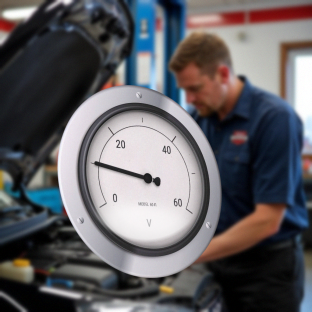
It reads 10 V
